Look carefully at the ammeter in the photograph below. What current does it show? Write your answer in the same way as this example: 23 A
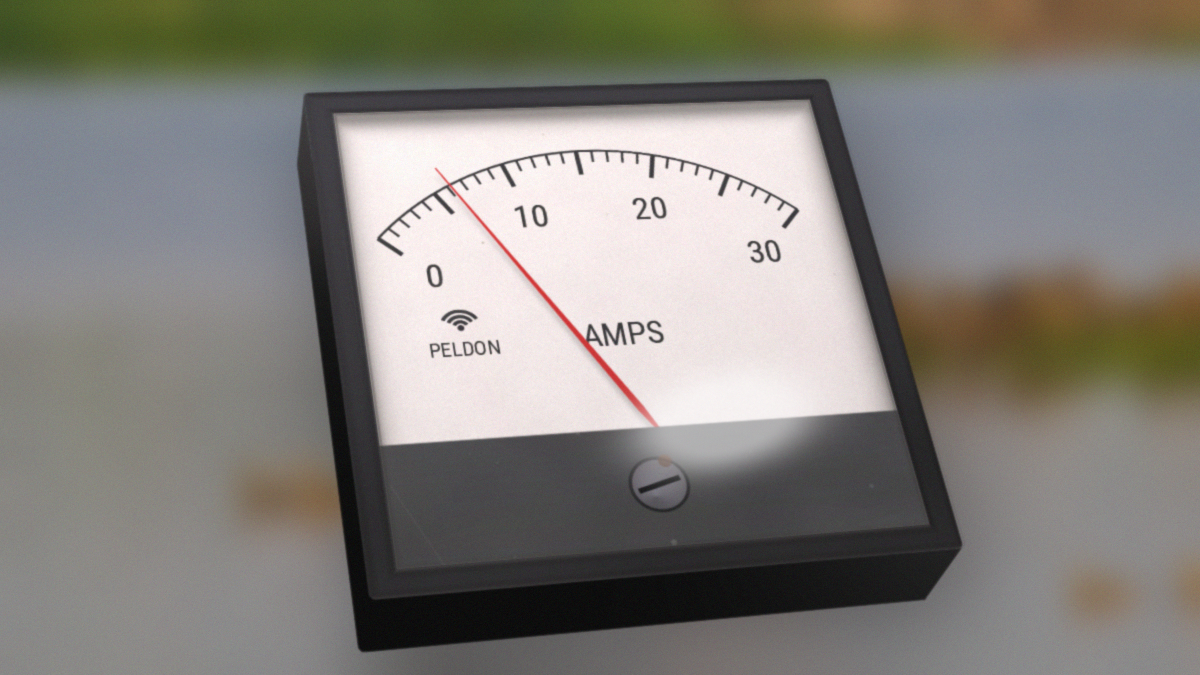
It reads 6 A
